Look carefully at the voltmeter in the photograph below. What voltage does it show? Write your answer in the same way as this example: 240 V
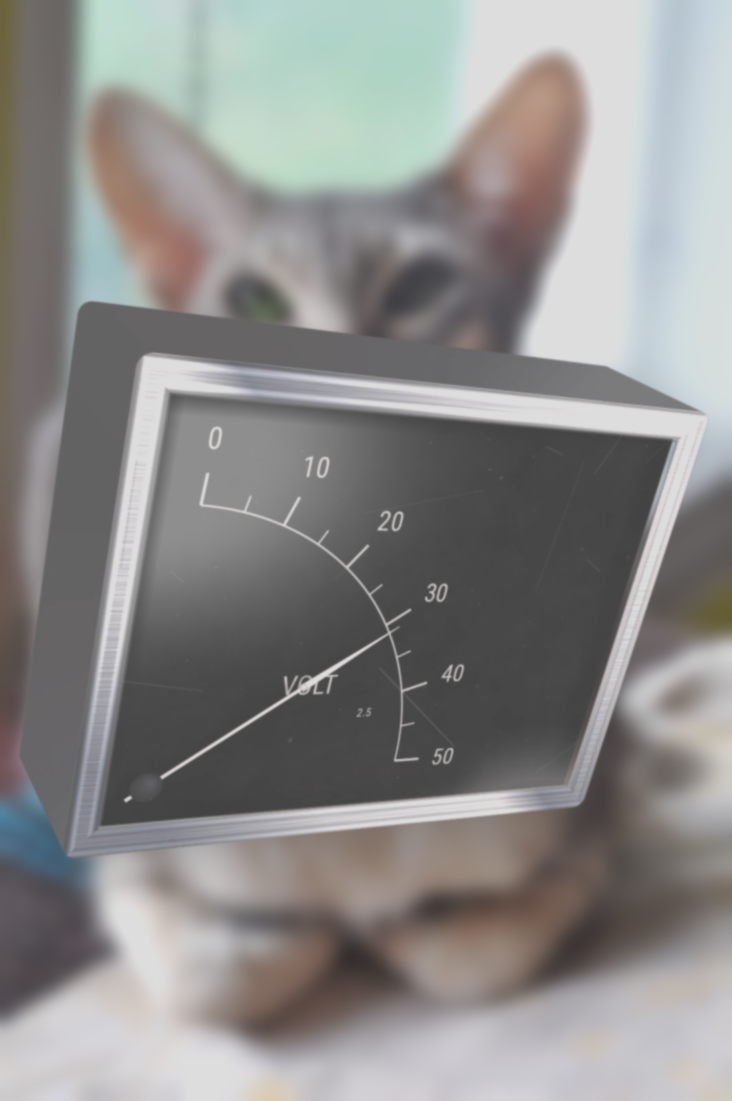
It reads 30 V
